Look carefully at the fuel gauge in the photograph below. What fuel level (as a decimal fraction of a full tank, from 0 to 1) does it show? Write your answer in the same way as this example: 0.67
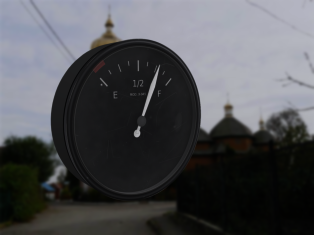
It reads 0.75
